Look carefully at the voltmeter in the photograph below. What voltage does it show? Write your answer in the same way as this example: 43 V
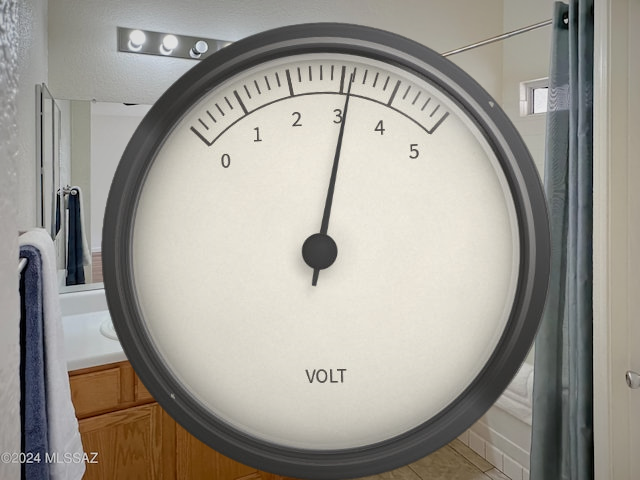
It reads 3.2 V
